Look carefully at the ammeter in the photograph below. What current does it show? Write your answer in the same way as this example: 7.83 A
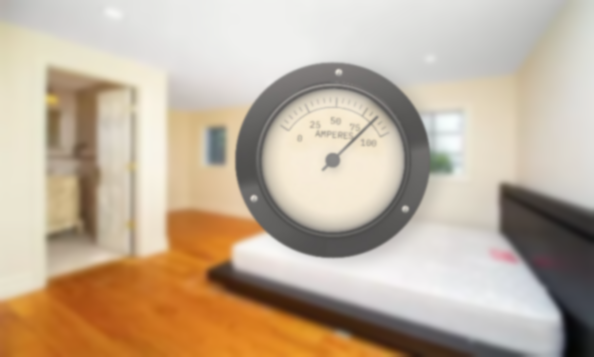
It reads 85 A
